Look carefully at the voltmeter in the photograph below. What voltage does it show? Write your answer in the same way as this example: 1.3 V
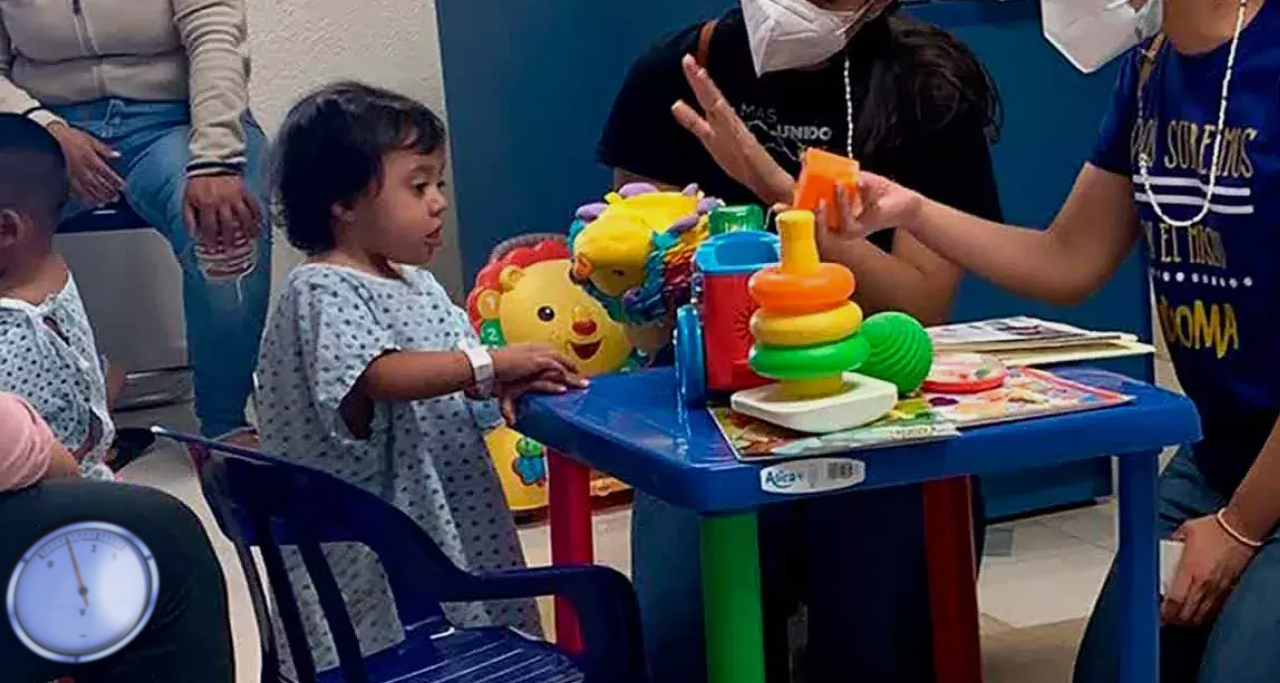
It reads 1 V
